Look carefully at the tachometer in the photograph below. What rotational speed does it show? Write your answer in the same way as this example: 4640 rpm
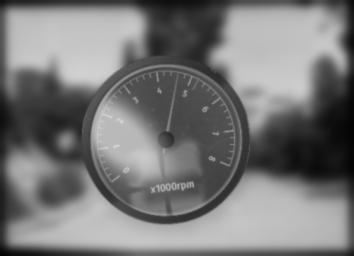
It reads 4600 rpm
